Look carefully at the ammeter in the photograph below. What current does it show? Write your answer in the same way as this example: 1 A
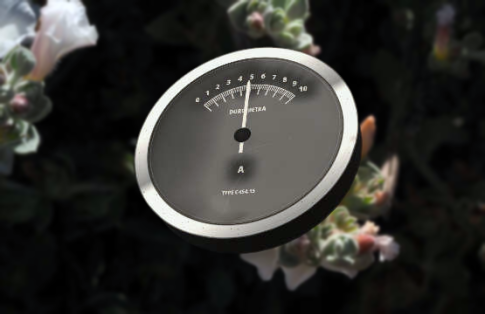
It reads 5 A
